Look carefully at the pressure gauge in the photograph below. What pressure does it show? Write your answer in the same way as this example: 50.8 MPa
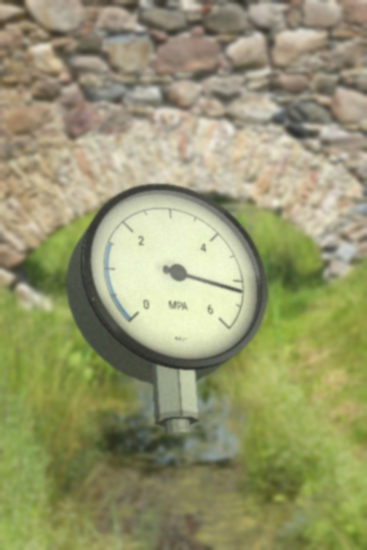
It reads 5.25 MPa
